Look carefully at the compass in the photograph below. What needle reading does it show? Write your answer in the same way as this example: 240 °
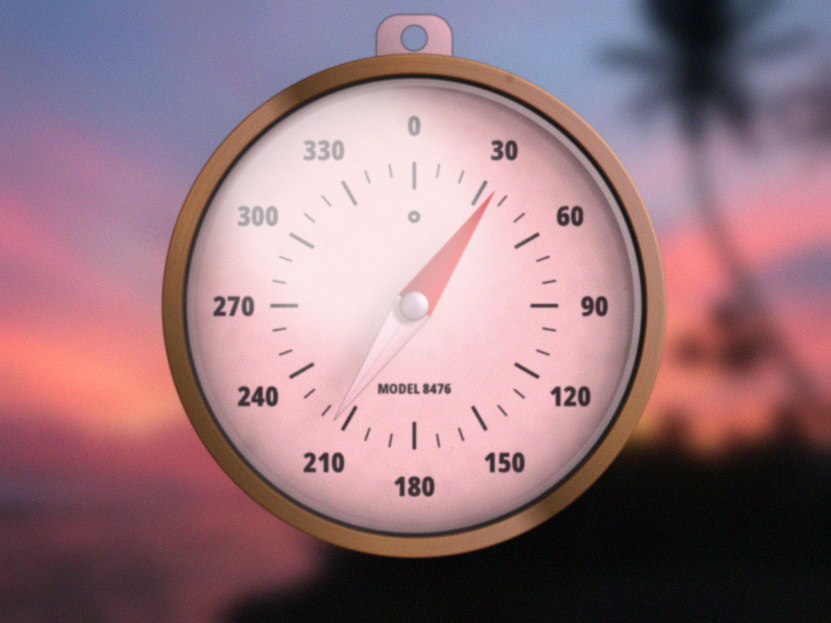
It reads 35 °
